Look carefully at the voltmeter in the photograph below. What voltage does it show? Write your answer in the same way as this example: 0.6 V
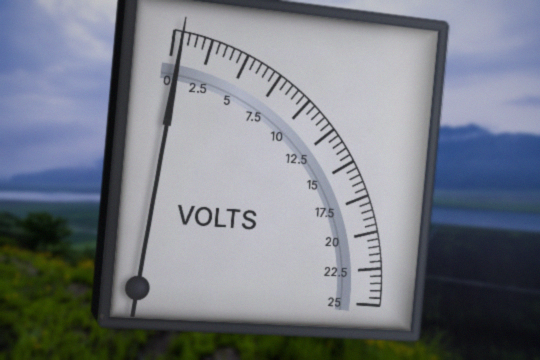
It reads 0.5 V
